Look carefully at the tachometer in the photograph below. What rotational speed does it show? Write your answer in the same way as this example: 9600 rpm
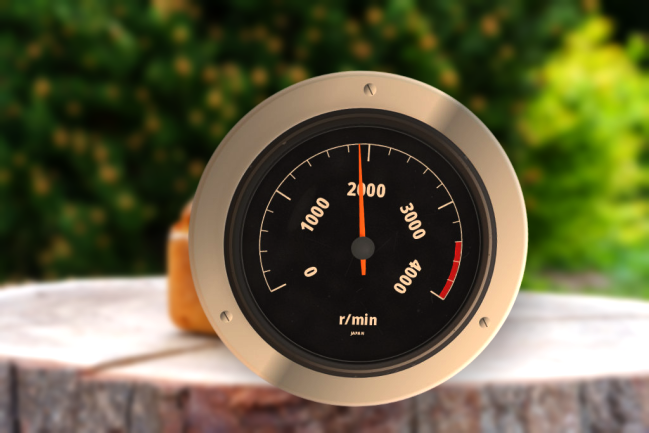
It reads 1900 rpm
